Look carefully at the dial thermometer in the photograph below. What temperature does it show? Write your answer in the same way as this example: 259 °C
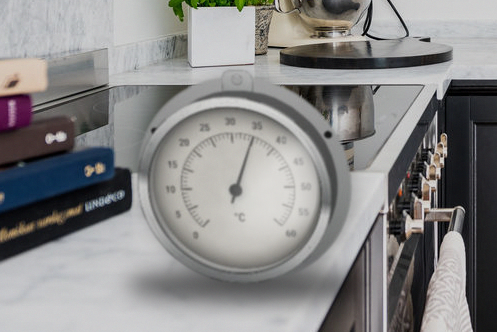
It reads 35 °C
